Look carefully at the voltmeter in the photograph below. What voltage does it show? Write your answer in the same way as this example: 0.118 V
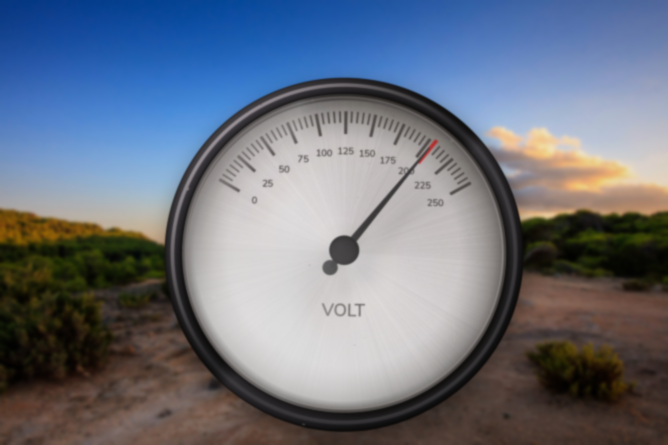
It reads 205 V
